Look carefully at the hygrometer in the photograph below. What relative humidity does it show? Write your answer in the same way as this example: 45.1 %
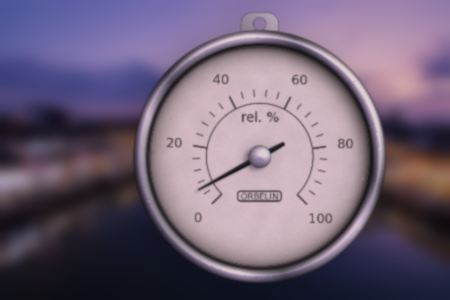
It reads 6 %
